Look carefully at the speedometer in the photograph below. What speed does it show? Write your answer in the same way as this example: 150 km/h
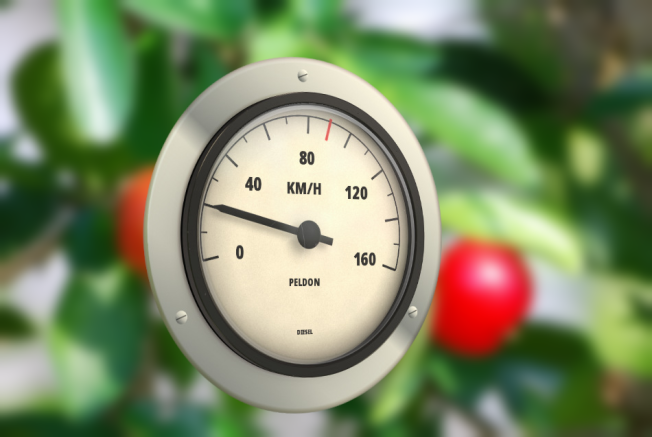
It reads 20 km/h
